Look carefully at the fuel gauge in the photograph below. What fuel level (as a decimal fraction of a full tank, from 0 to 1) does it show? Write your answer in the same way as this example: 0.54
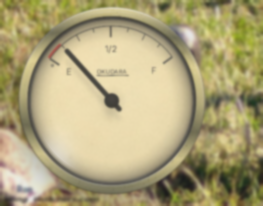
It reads 0.125
